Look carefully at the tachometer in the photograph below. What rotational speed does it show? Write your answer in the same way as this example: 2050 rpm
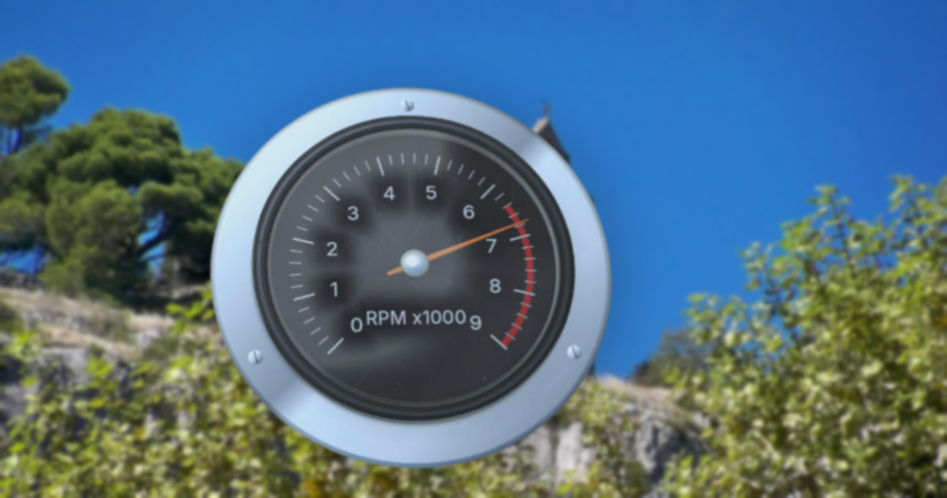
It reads 6800 rpm
